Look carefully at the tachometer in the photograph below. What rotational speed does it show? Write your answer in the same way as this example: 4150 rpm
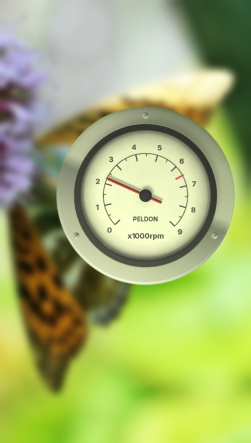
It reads 2250 rpm
